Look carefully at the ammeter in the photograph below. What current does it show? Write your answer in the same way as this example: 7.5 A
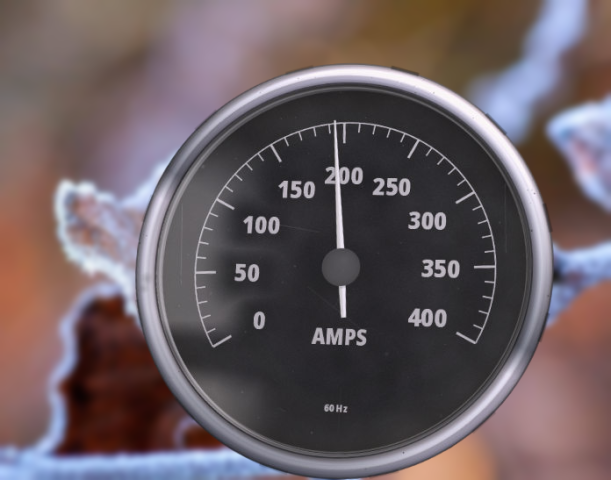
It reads 195 A
